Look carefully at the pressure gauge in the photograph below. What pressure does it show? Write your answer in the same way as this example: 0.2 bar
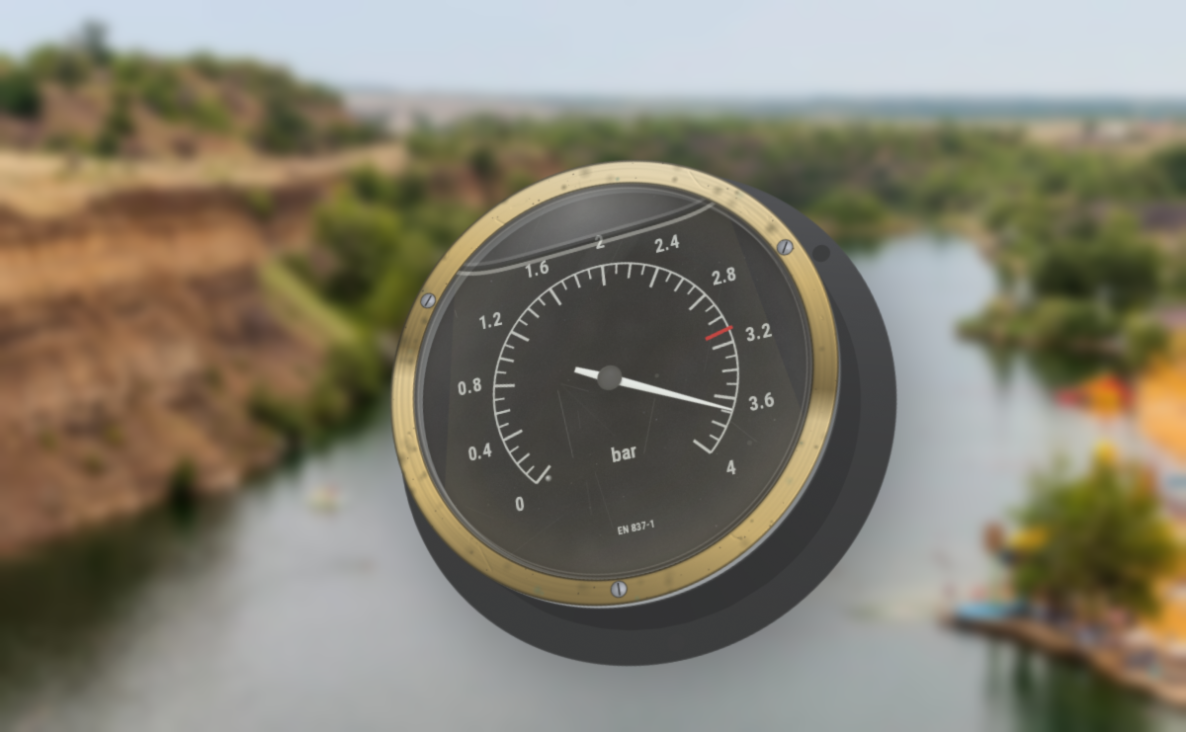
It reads 3.7 bar
